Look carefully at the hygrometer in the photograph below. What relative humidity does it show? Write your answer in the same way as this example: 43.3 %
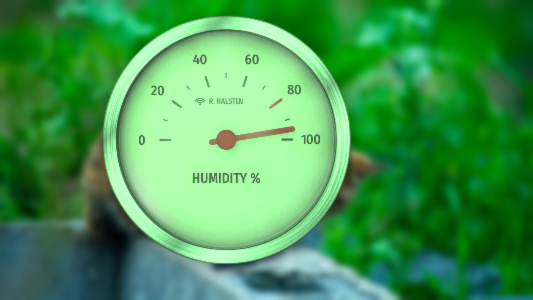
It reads 95 %
